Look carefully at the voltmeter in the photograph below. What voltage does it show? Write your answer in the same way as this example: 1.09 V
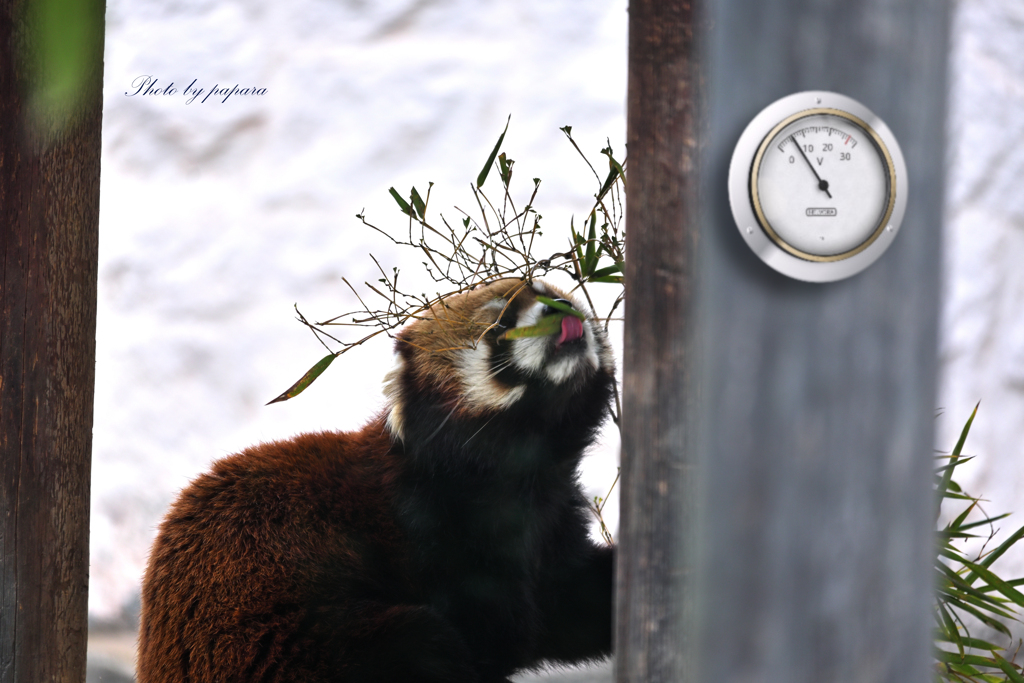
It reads 5 V
